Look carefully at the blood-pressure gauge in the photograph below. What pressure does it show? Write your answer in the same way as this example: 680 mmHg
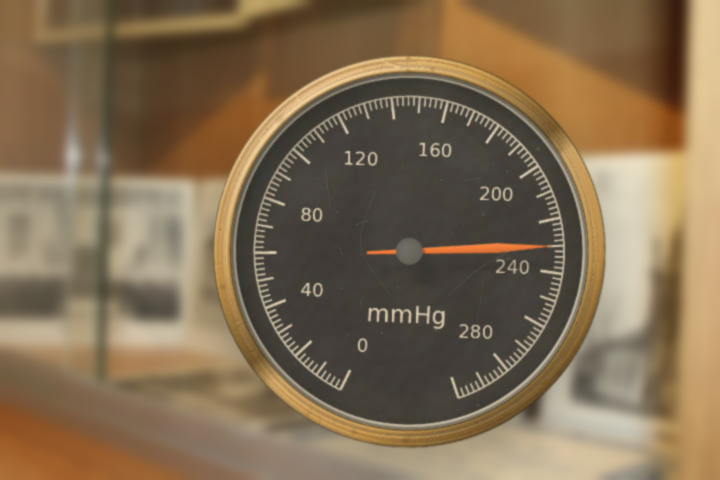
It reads 230 mmHg
